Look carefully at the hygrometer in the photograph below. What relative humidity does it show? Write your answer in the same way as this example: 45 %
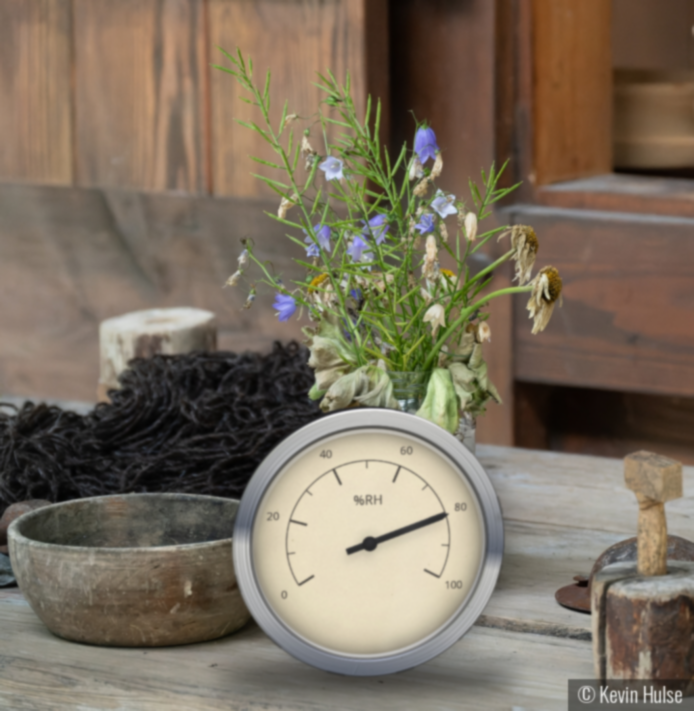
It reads 80 %
